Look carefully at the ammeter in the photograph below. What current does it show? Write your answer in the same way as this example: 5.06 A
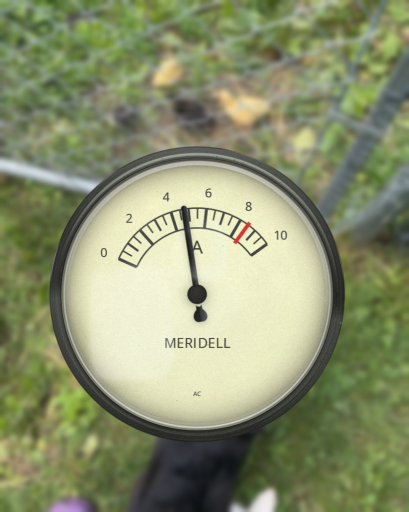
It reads 4.75 A
